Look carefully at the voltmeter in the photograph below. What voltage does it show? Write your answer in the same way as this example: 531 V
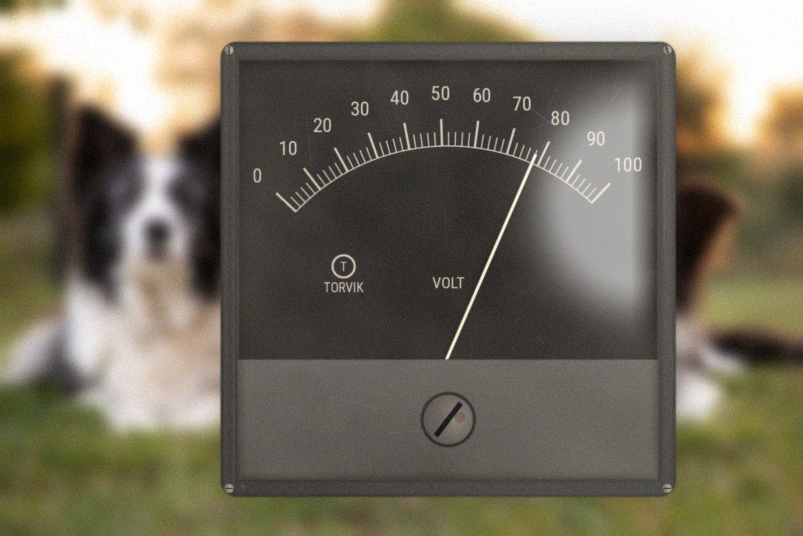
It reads 78 V
